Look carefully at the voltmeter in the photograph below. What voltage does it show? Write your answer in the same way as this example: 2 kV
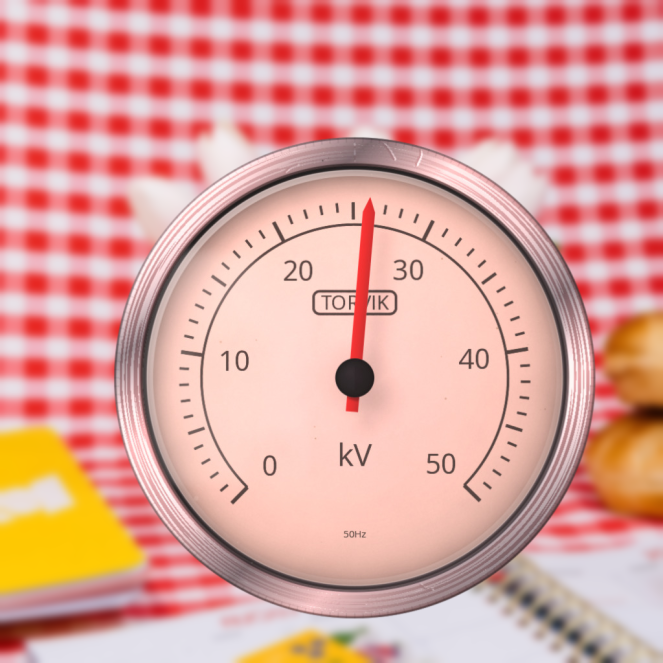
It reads 26 kV
